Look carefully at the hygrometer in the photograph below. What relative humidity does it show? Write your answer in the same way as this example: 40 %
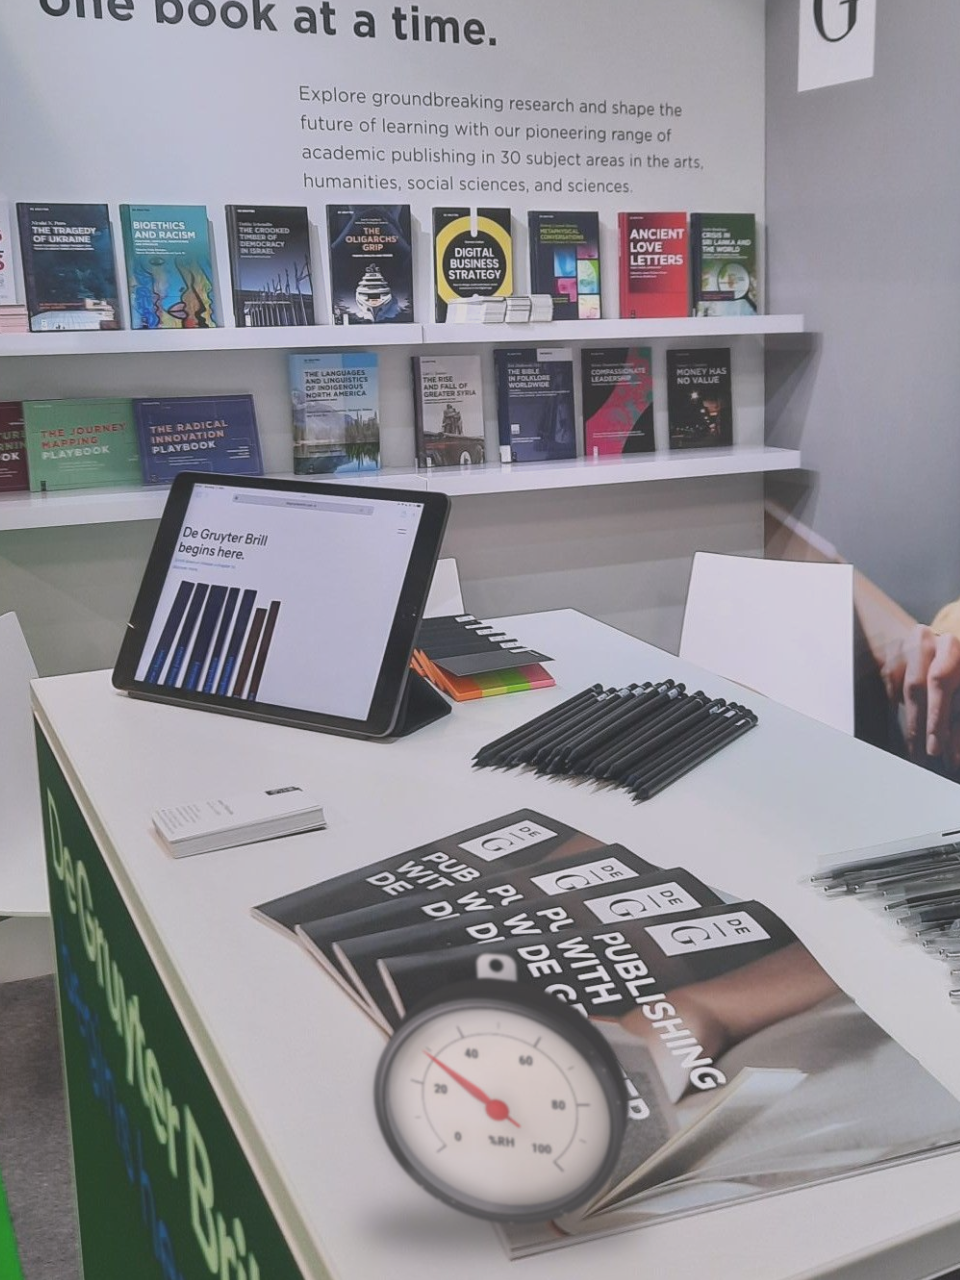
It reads 30 %
